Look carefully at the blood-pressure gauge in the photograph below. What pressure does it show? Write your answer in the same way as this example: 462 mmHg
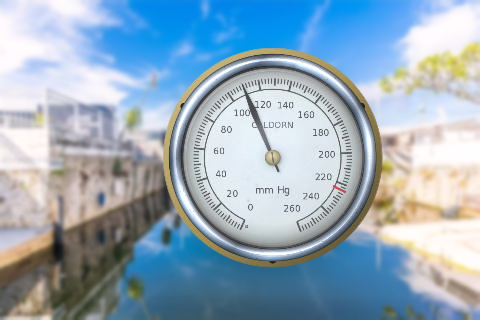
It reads 110 mmHg
